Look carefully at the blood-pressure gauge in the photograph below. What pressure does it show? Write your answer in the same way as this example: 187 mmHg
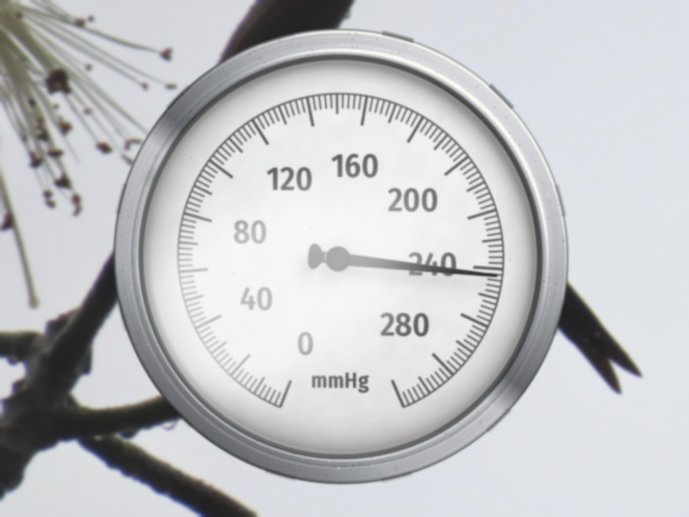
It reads 242 mmHg
